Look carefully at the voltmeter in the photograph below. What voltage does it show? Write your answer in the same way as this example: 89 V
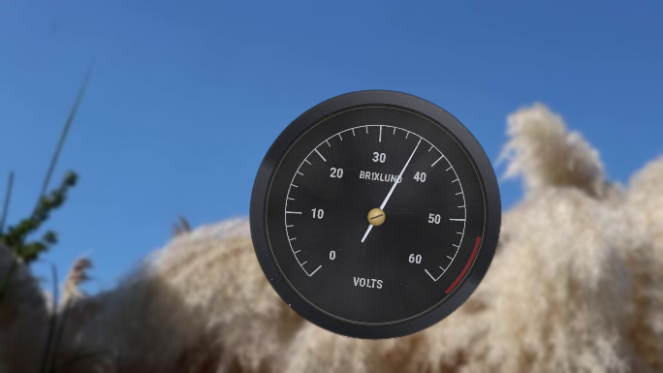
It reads 36 V
